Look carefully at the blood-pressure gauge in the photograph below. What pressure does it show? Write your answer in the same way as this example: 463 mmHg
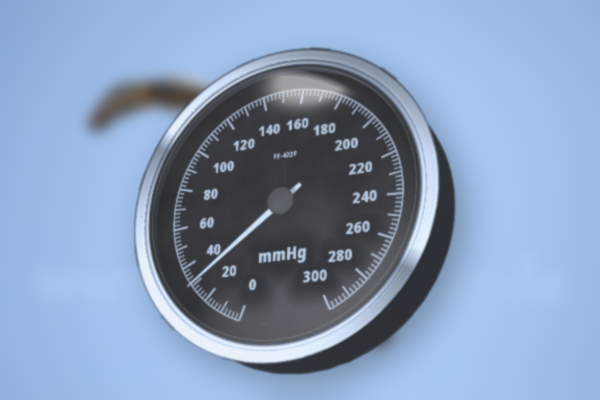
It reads 30 mmHg
